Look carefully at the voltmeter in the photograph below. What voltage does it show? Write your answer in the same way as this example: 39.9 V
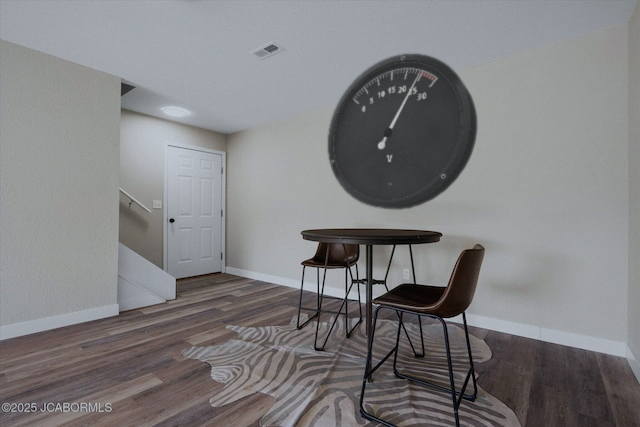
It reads 25 V
